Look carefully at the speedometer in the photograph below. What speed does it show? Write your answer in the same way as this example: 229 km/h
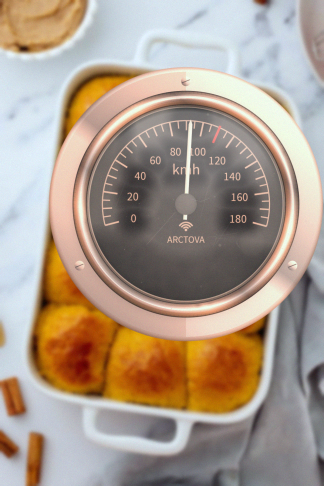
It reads 92.5 km/h
